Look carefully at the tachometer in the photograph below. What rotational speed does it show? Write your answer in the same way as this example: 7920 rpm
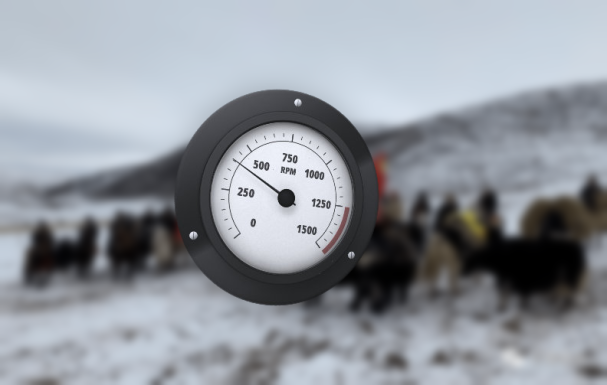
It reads 400 rpm
